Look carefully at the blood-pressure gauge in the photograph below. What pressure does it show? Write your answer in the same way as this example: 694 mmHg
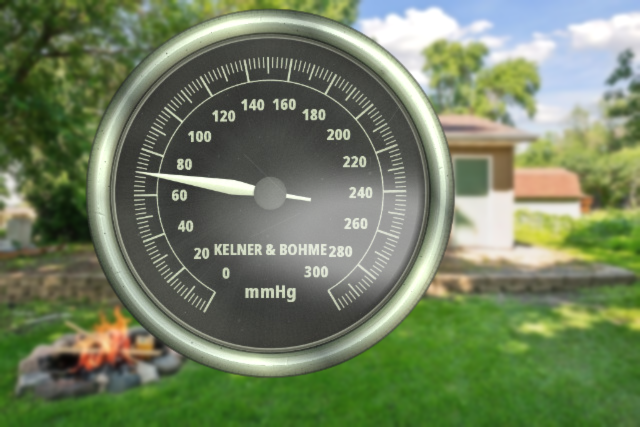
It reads 70 mmHg
